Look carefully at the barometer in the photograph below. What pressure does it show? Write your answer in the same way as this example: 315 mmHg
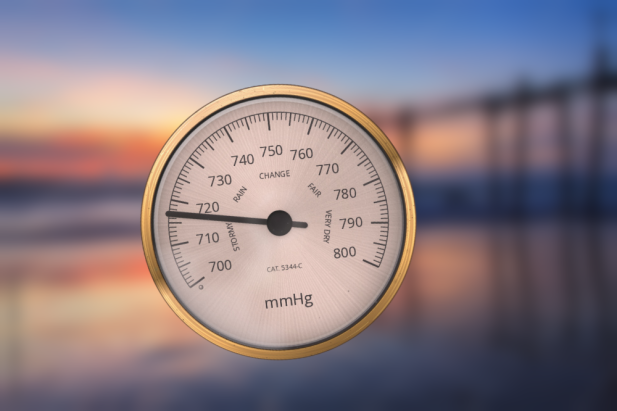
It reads 717 mmHg
